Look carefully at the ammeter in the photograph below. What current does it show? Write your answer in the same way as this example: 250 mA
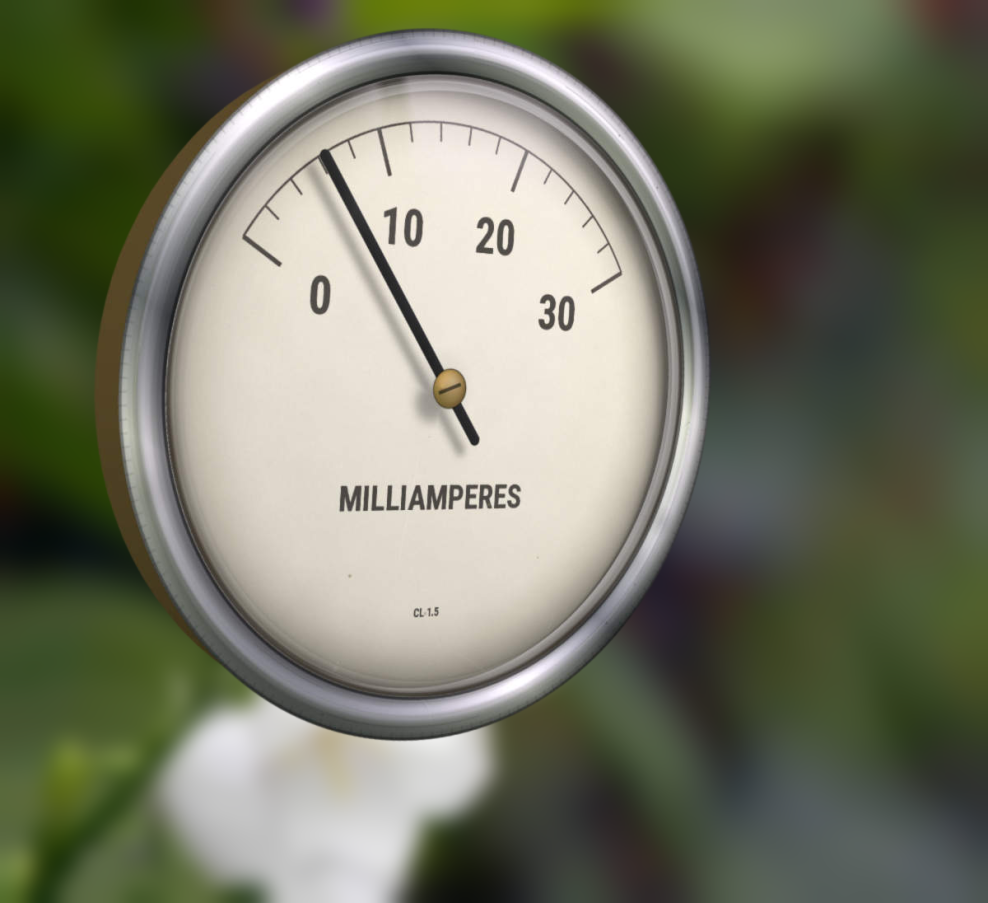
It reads 6 mA
